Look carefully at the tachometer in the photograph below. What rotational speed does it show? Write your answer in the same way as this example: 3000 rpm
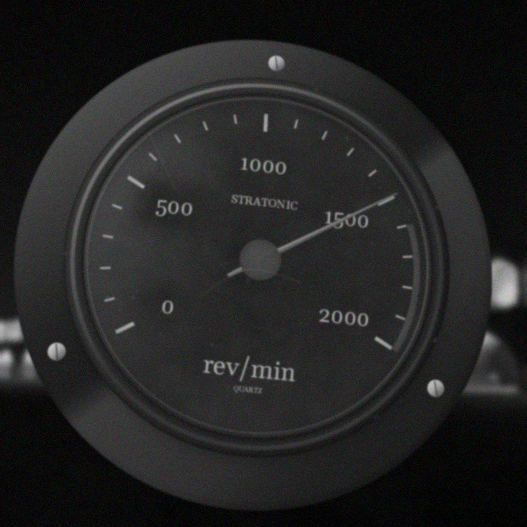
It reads 1500 rpm
